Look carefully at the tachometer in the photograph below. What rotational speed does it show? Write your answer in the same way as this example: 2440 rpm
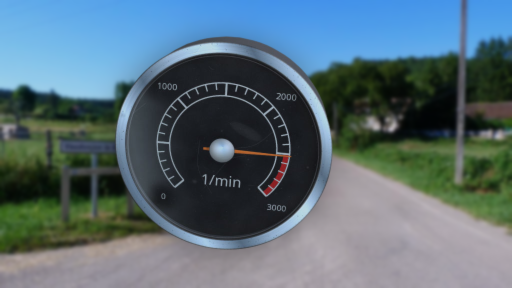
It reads 2500 rpm
